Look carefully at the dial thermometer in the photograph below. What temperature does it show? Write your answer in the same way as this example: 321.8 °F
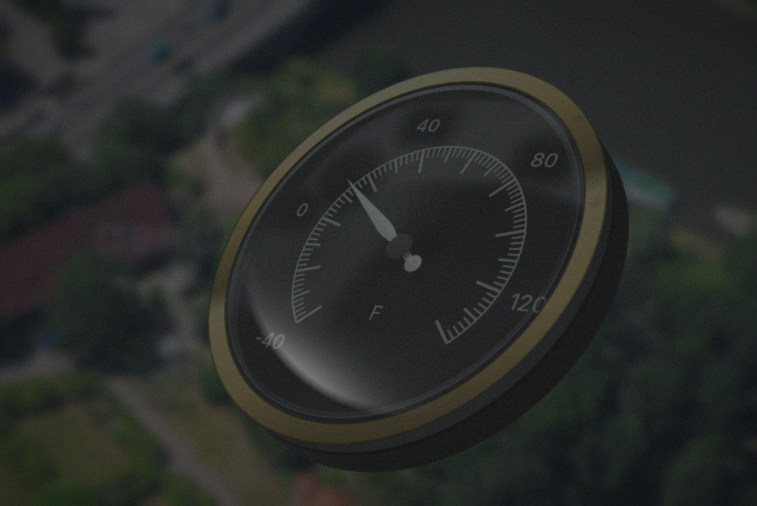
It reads 14 °F
